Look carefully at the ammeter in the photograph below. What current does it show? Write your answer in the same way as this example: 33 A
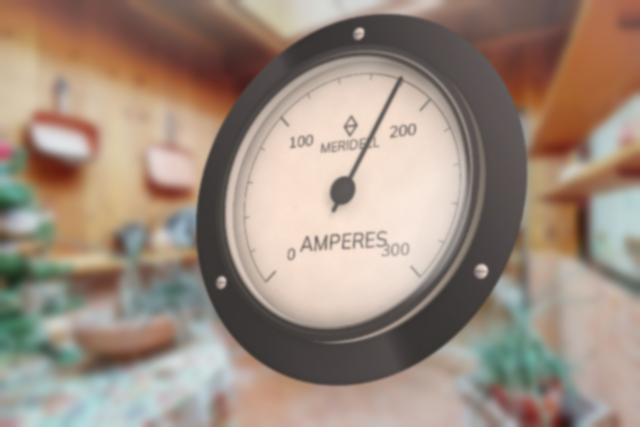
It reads 180 A
